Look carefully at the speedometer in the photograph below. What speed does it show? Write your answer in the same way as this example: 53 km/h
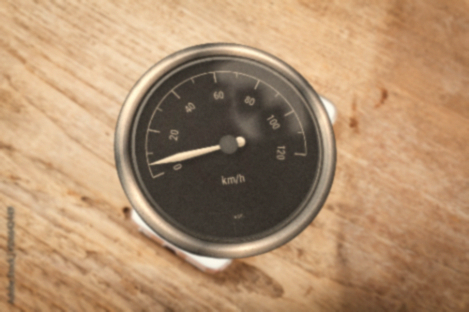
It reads 5 km/h
